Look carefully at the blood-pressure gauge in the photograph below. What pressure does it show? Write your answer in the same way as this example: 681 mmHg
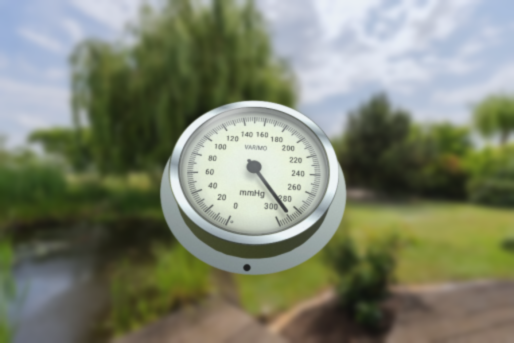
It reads 290 mmHg
